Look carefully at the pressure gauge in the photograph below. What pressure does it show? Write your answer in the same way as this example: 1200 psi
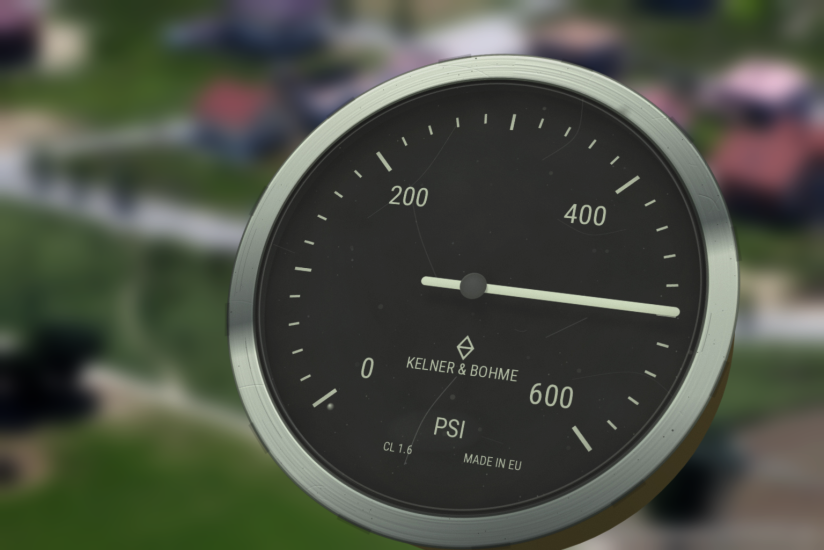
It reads 500 psi
